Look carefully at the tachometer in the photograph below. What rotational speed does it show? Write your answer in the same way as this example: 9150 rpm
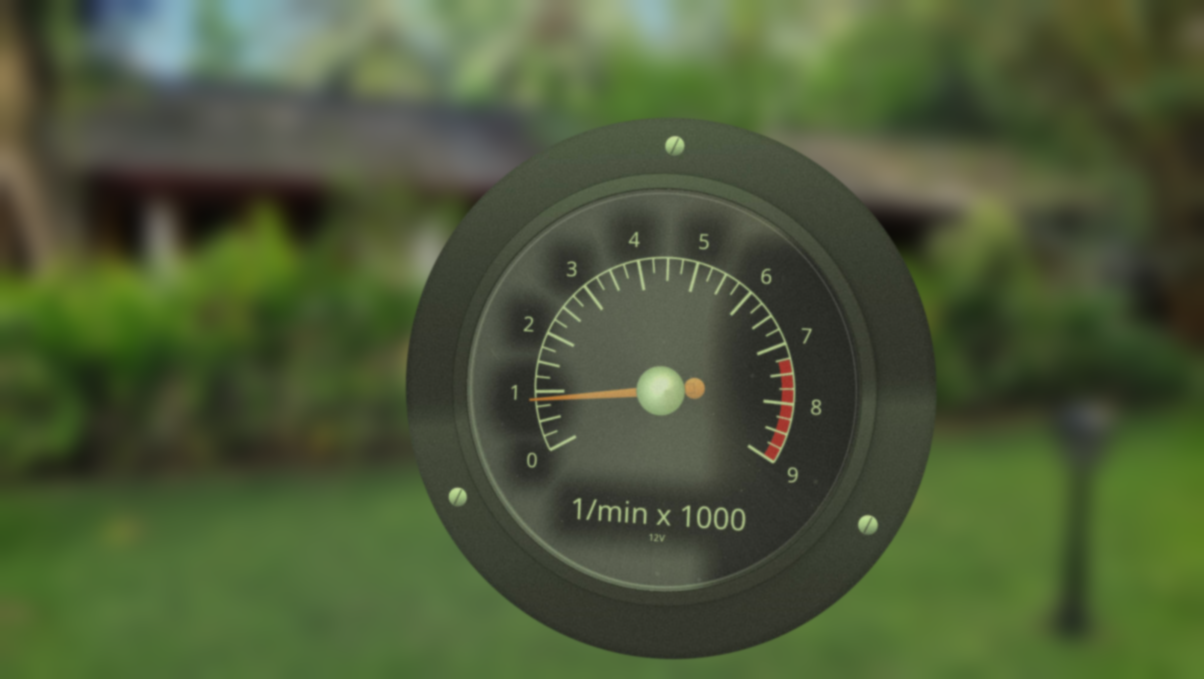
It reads 875 rpm
